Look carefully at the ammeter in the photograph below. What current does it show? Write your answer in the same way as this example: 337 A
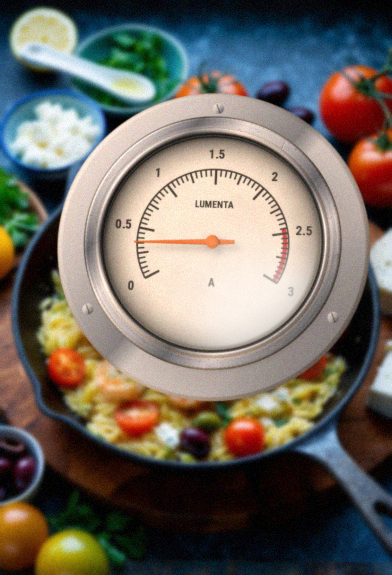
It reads 0.35 A
